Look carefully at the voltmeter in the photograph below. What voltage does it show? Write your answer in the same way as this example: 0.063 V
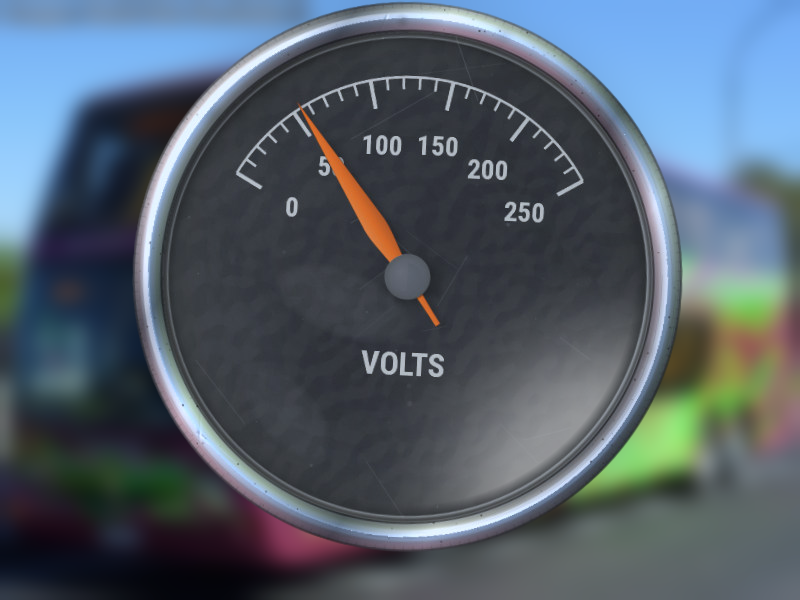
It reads 55 V
